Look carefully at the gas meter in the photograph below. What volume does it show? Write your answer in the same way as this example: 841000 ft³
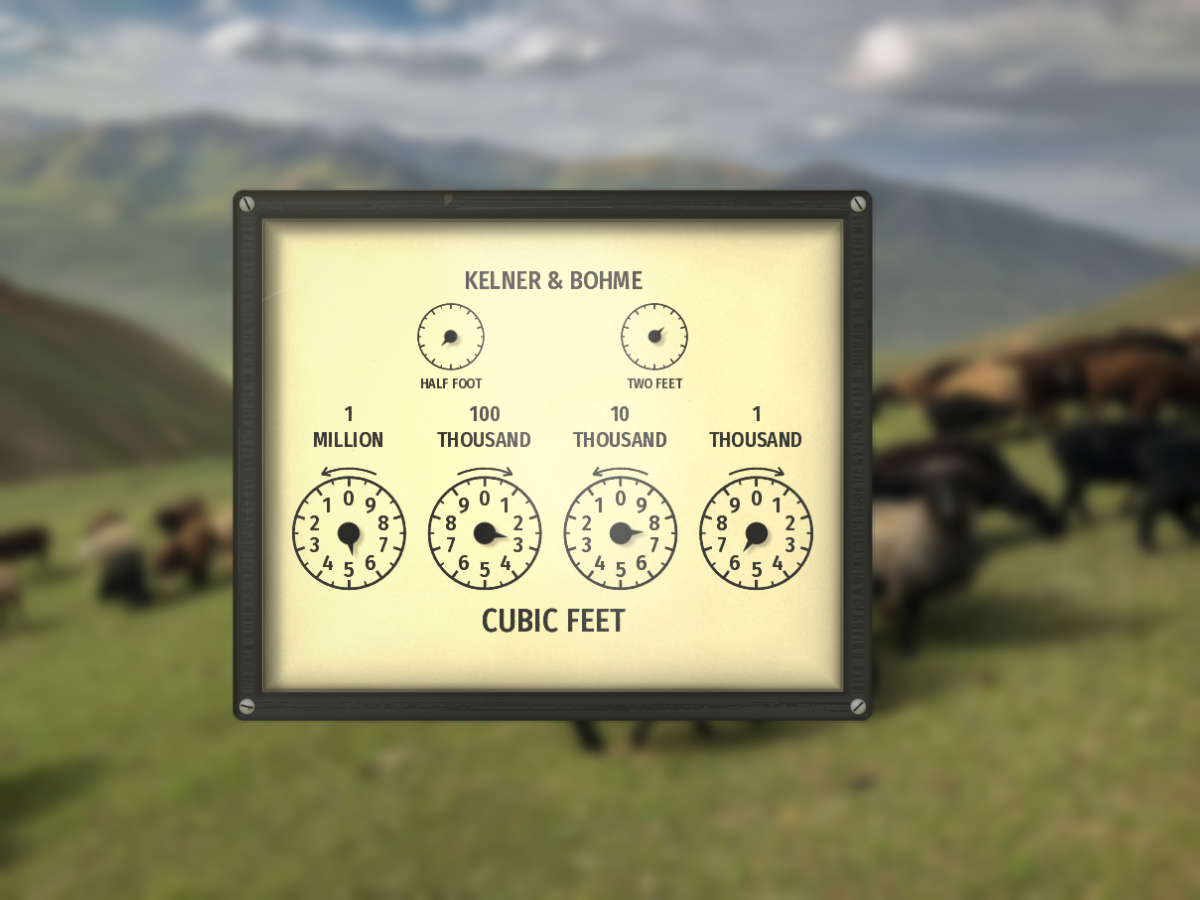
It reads 527600 ft³
